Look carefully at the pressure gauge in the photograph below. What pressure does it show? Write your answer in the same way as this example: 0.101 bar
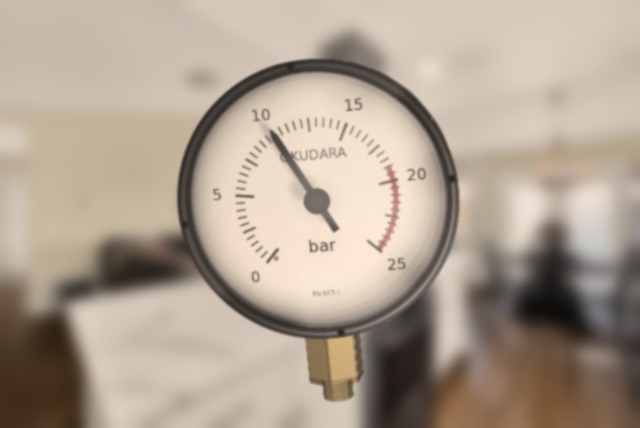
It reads 10 bar
